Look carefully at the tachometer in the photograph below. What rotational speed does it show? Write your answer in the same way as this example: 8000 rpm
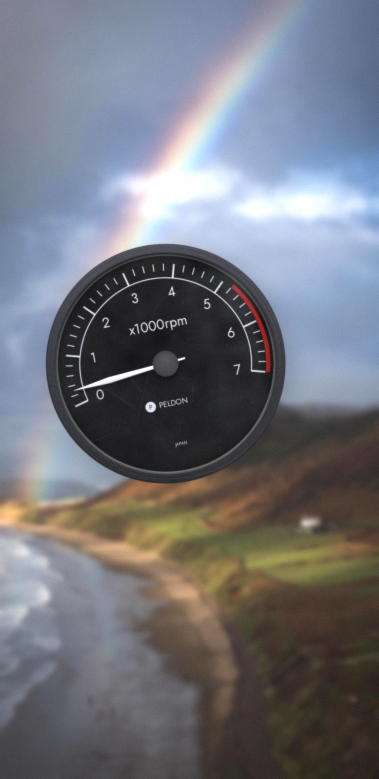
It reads 300 rpm
